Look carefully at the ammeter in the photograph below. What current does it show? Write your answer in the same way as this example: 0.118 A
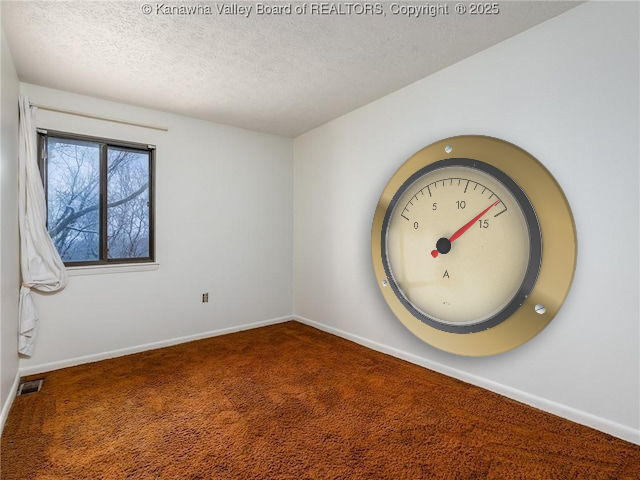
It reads 14 A
